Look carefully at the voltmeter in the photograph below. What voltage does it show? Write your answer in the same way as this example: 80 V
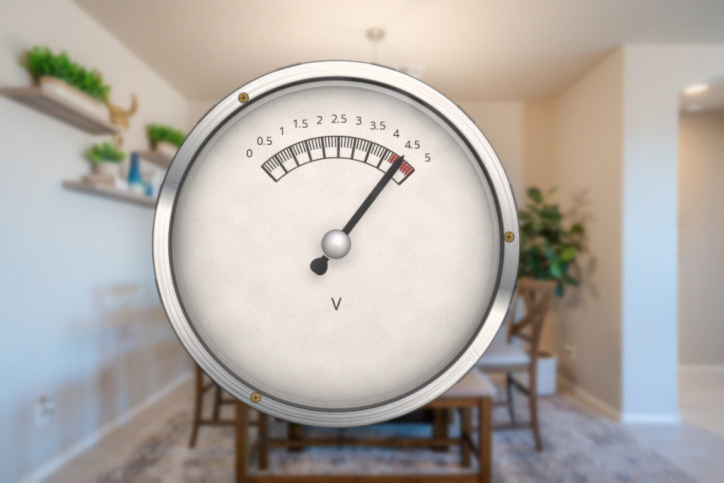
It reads 4.5 V
